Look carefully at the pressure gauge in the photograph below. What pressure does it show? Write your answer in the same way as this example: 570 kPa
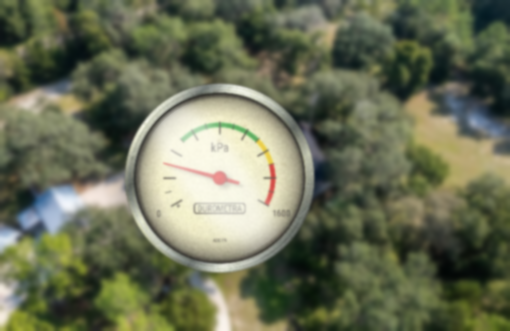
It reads 300 kPa
